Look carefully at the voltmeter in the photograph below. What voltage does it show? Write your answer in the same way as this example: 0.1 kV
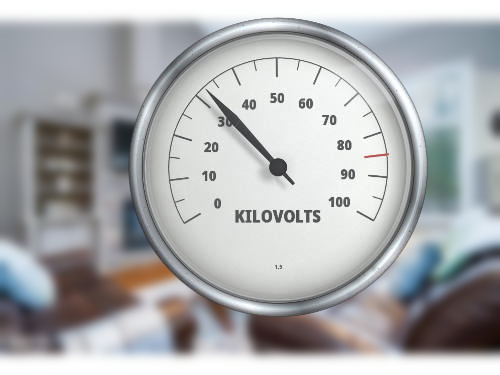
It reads 32.5 kV
